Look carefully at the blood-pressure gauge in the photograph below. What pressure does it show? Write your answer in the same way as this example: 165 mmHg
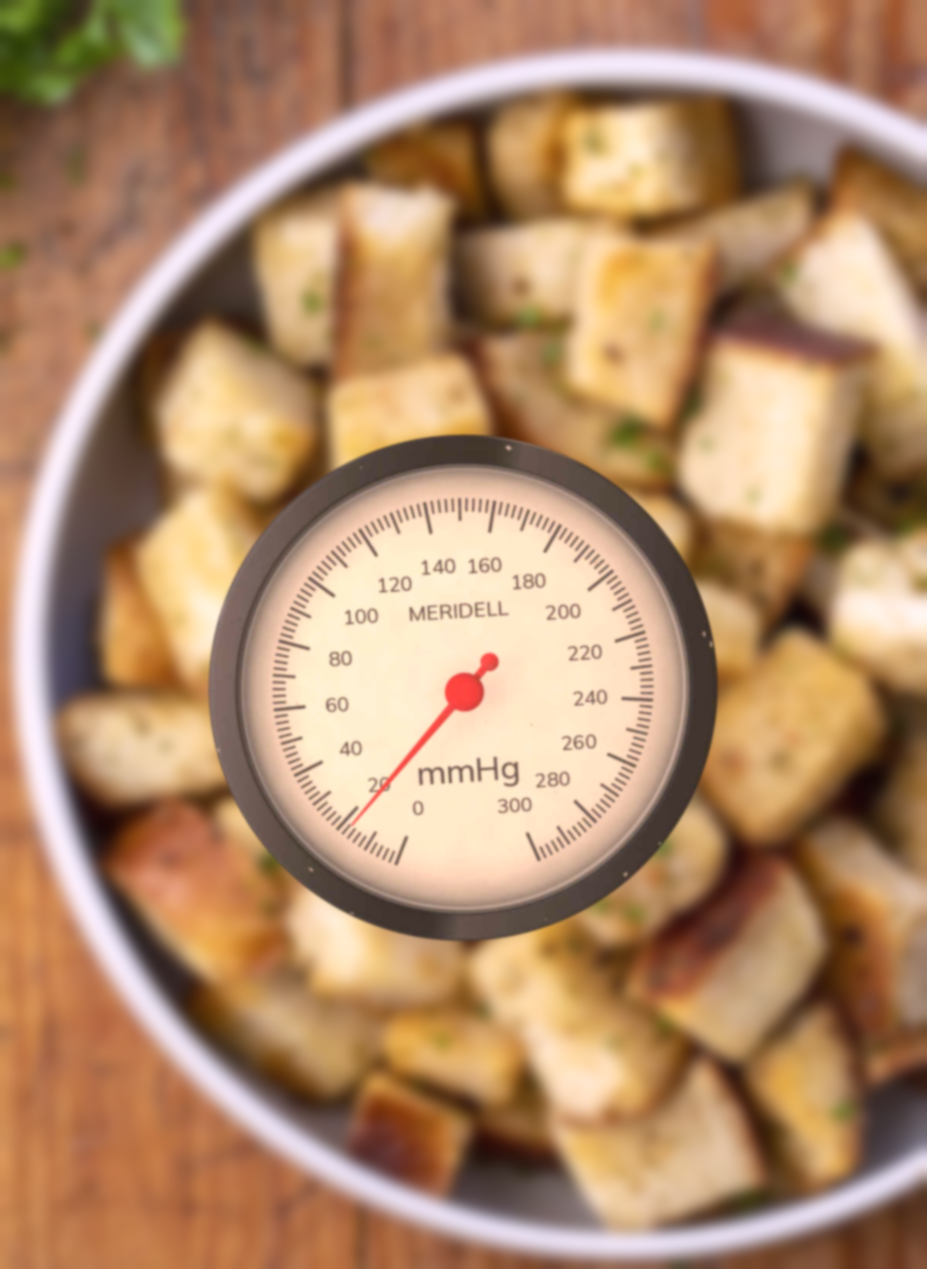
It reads 18 mmHg
